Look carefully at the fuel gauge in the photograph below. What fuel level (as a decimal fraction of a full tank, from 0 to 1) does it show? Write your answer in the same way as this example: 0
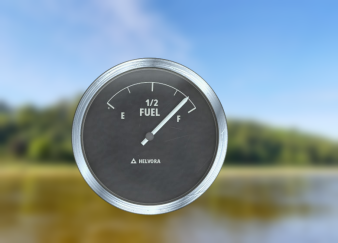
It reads 0.875
